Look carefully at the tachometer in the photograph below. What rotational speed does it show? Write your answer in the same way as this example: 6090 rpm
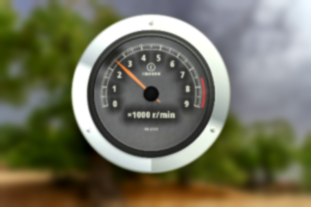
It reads 2500 rpm
